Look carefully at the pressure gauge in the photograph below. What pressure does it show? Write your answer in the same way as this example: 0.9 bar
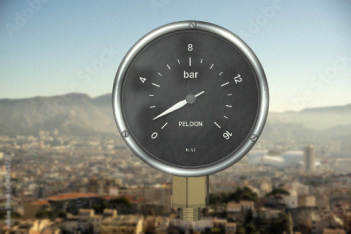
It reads 1 bar
